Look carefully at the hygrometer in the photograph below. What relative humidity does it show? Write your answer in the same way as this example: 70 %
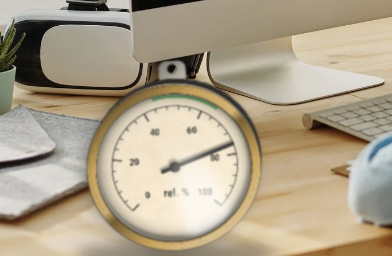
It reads 76 %
